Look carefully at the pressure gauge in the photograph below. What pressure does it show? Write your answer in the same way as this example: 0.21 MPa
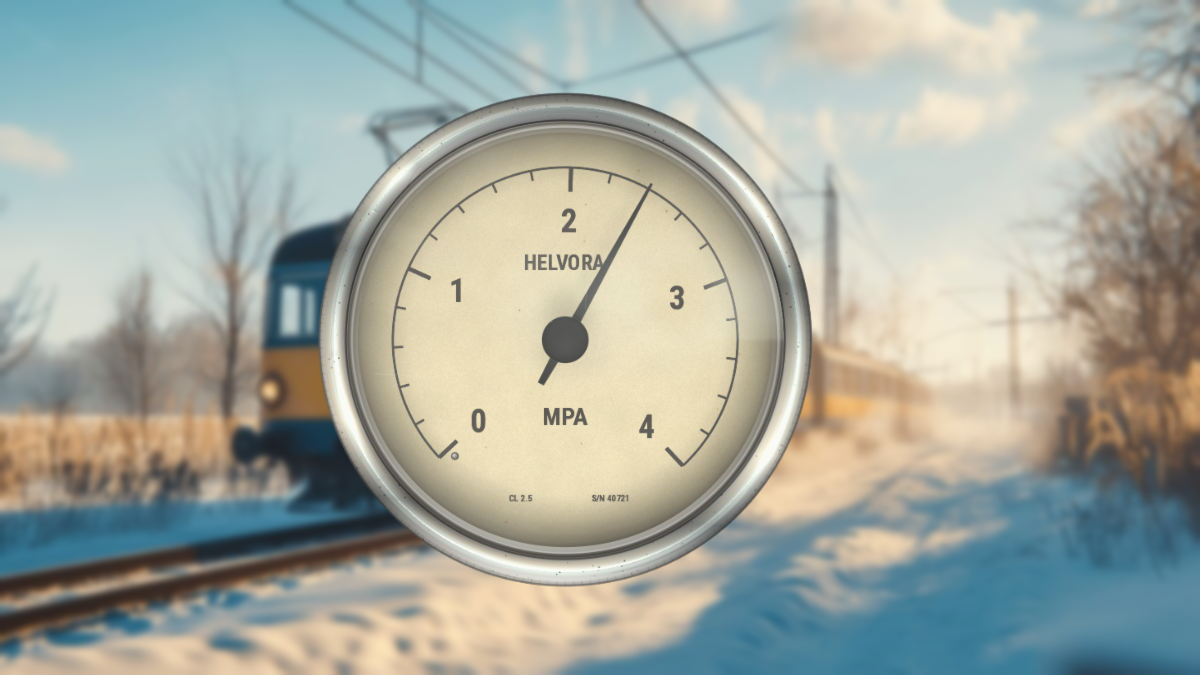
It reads 2.4 MPa
